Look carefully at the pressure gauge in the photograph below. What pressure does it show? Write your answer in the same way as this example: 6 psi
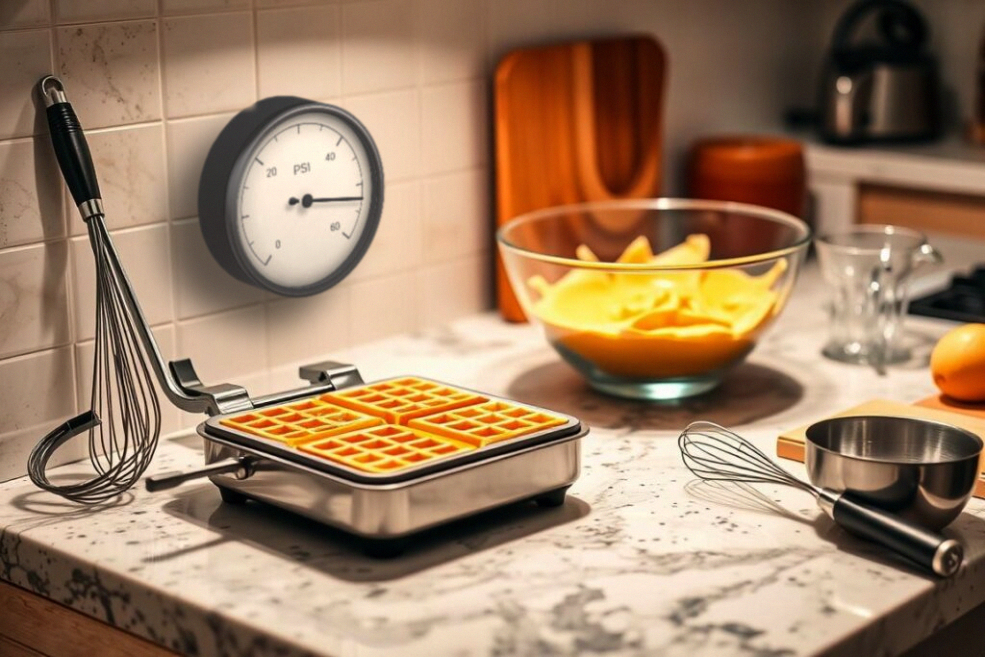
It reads 52.5 psi
